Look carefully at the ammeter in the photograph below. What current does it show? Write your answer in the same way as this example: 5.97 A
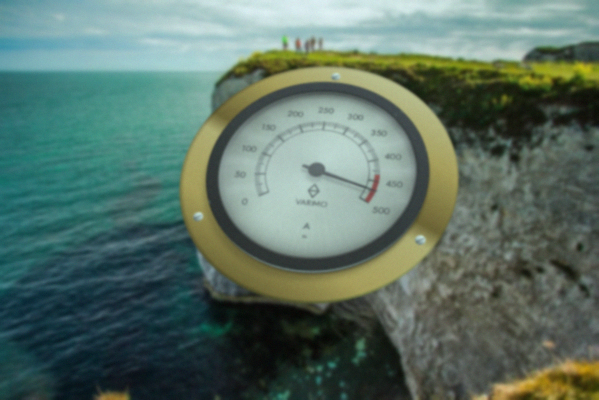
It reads 475 A
